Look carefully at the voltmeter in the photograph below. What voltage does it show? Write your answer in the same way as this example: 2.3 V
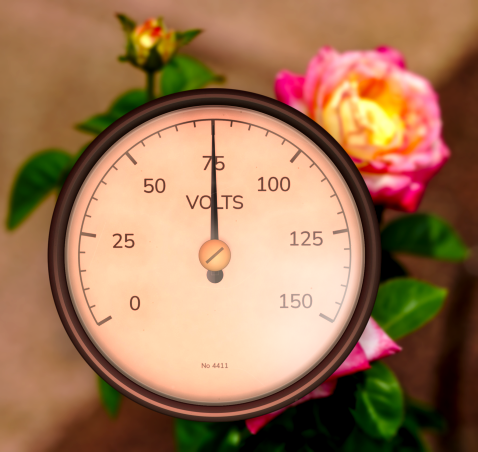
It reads 75 V
